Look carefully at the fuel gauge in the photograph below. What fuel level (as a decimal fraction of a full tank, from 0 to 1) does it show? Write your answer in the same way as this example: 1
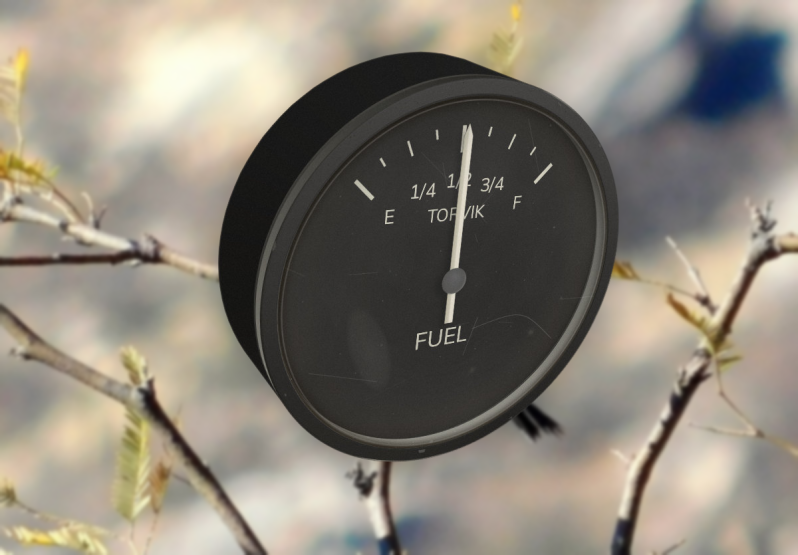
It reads 0.5
